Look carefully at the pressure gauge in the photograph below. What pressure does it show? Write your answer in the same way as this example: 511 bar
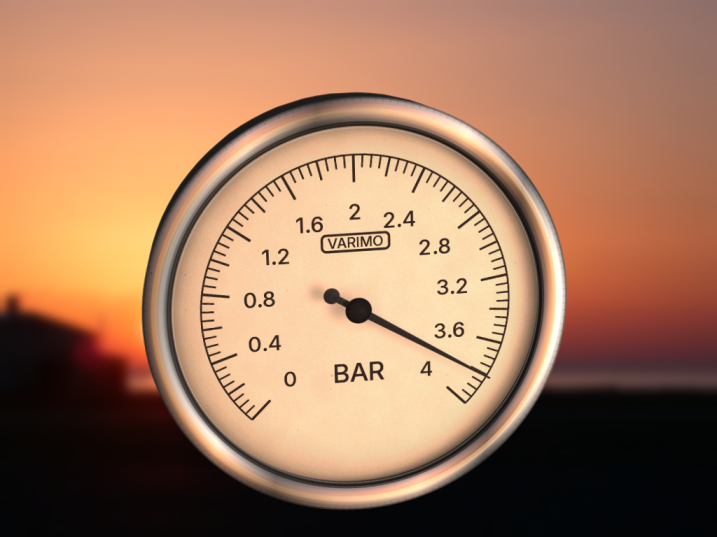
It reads 3.8 bar
